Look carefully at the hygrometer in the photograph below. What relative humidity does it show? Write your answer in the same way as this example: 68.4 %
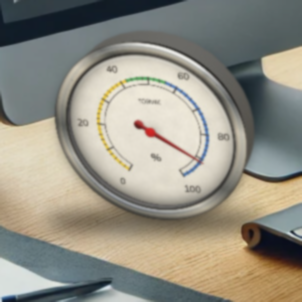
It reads 90 %
